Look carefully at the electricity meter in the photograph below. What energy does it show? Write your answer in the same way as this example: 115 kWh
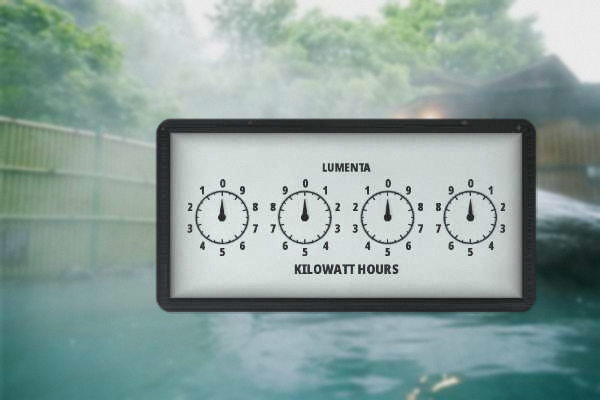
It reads 0 kWh
